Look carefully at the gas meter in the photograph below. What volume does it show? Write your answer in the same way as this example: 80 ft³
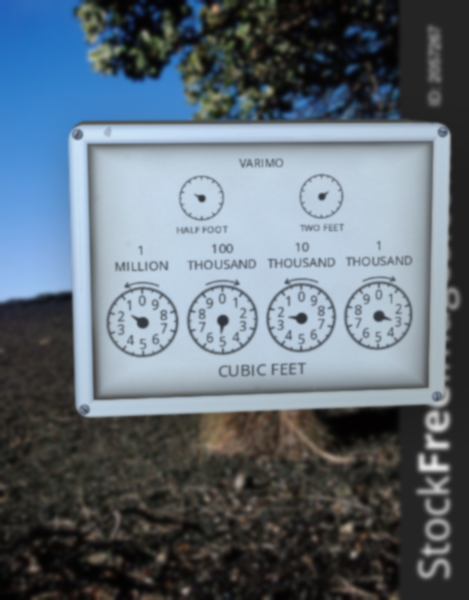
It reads 152300 ft³
